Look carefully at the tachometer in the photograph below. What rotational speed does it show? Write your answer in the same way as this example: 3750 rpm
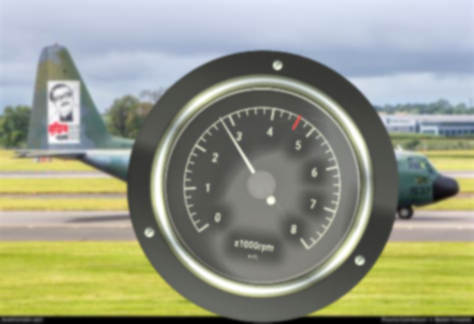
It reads 2800 rpm
